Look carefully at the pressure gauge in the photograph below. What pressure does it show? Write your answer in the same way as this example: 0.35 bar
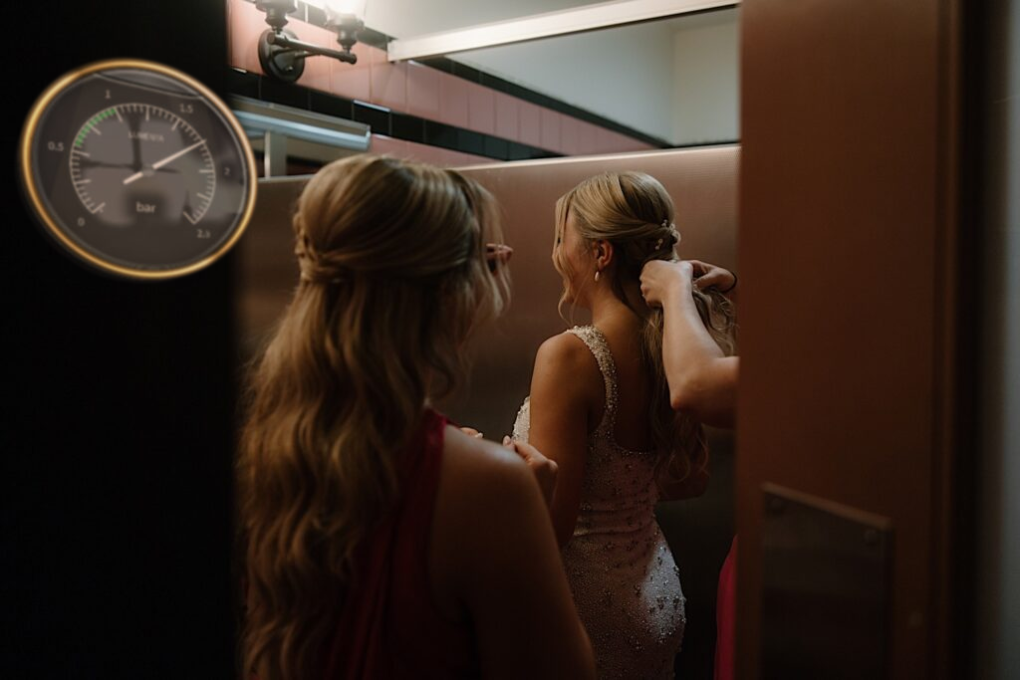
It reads 1.75 bar
